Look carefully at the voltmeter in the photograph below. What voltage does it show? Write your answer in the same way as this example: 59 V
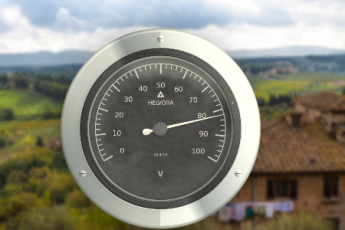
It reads 82 V
